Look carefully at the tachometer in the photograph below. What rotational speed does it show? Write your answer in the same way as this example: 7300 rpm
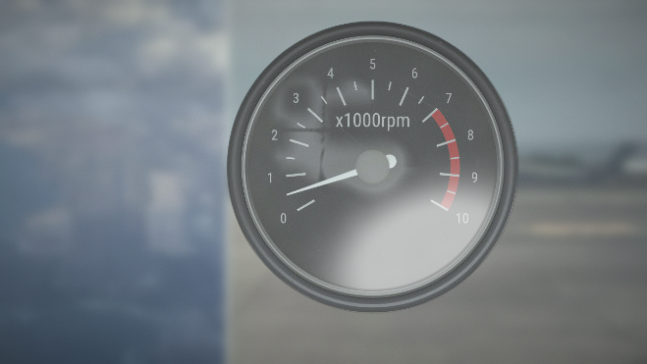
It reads 500 rpm
